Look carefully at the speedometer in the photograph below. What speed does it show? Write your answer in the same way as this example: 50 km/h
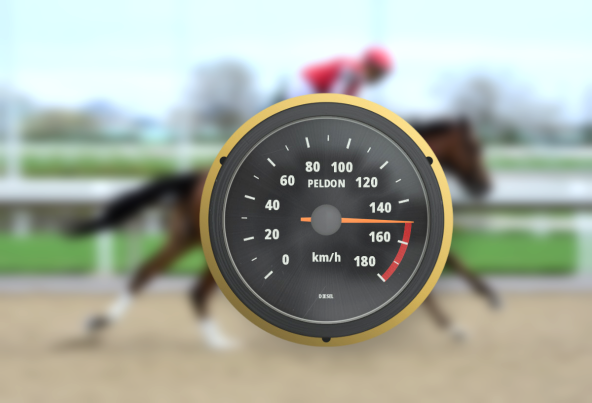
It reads 150 km/h
